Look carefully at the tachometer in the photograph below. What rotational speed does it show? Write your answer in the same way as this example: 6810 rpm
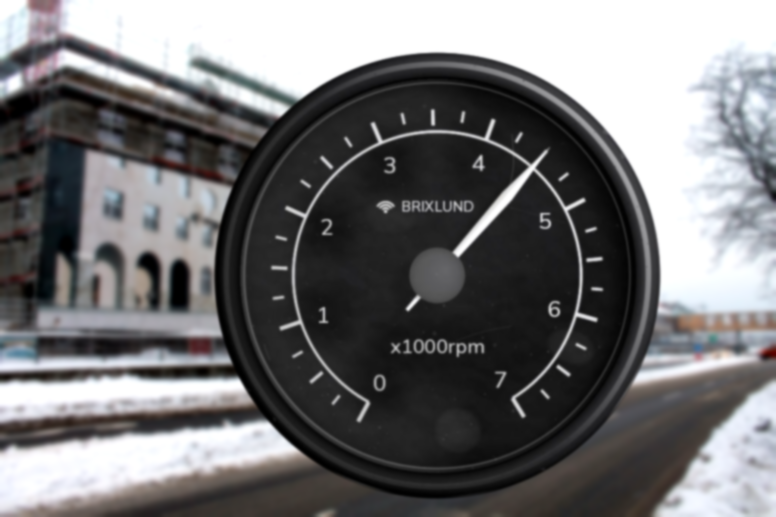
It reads 4500 rpm
